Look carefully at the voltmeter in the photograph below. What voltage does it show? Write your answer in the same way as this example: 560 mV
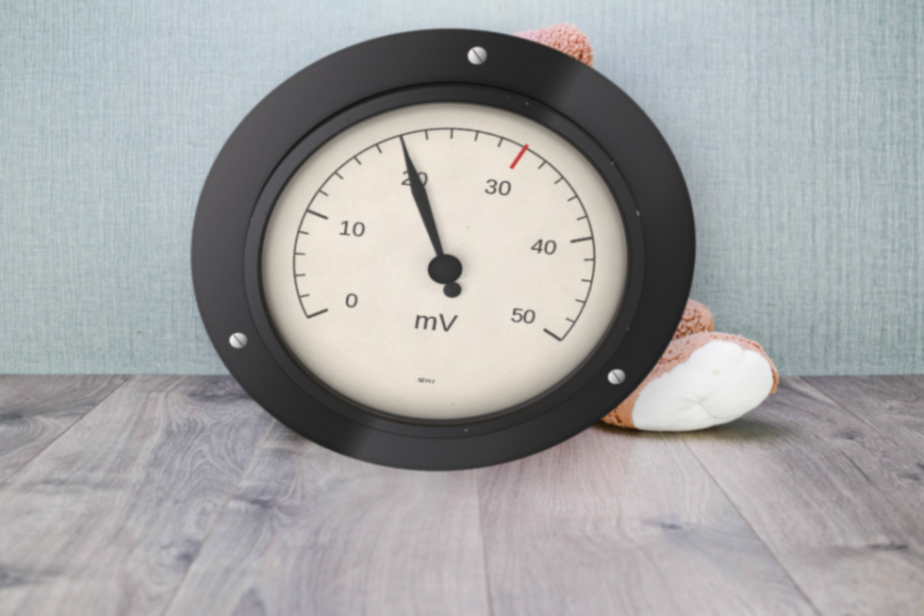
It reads 20 mV
